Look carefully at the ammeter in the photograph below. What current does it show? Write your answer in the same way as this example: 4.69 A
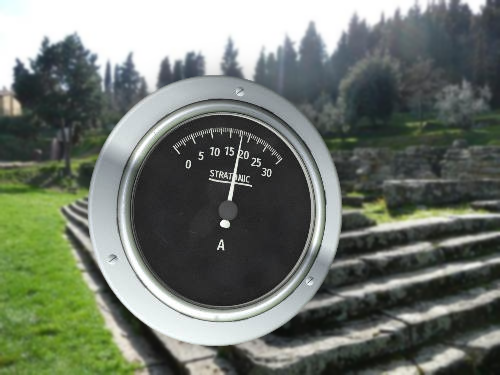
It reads 17.5 A
